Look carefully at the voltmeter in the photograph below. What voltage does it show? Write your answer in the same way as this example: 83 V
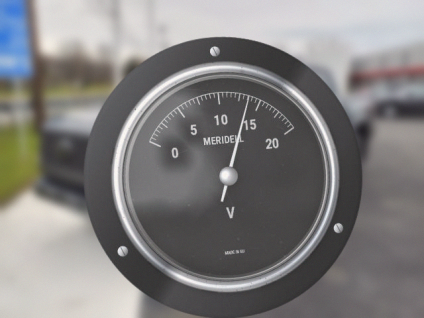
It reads 13.5 V
